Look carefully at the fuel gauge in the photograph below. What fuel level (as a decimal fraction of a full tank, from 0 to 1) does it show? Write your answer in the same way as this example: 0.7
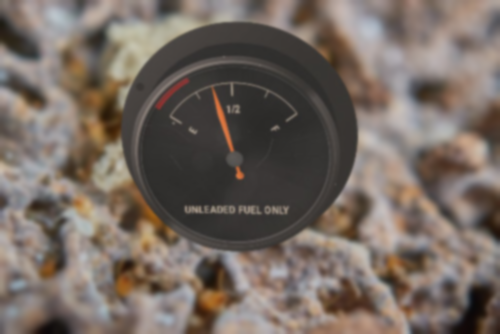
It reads 0.375
